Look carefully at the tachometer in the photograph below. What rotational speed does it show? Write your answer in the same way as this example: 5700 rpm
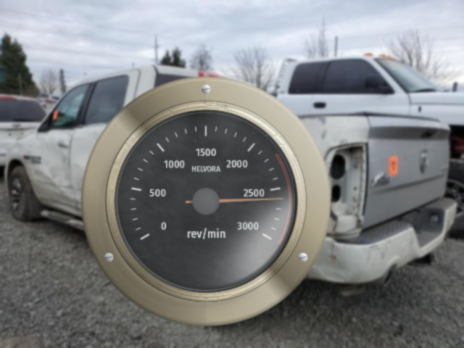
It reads 2600 rpm
